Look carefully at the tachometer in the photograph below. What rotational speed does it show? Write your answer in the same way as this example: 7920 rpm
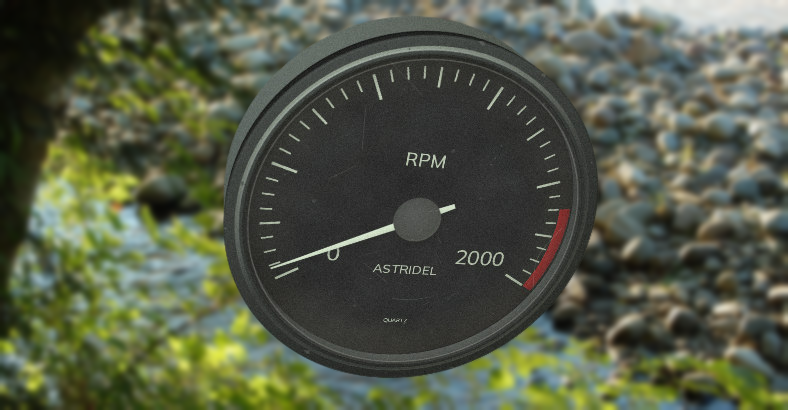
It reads 50 rpm
